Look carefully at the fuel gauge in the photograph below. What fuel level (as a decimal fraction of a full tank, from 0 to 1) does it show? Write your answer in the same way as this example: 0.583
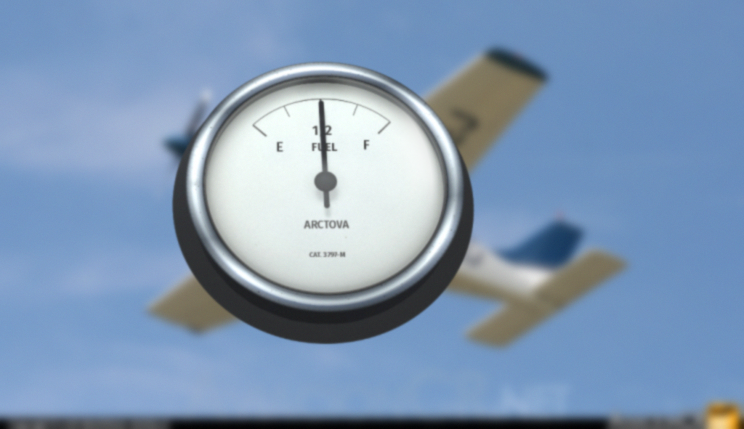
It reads 0.5
